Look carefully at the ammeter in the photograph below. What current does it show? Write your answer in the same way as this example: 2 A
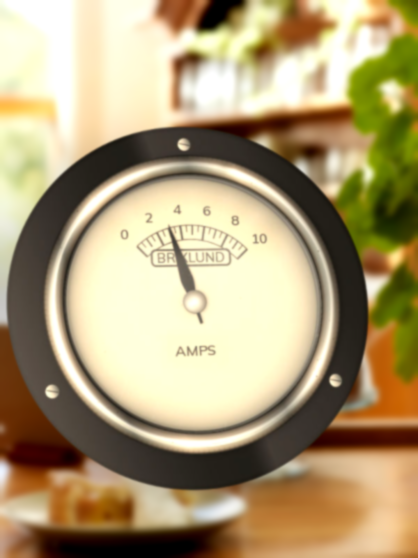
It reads 3 A
